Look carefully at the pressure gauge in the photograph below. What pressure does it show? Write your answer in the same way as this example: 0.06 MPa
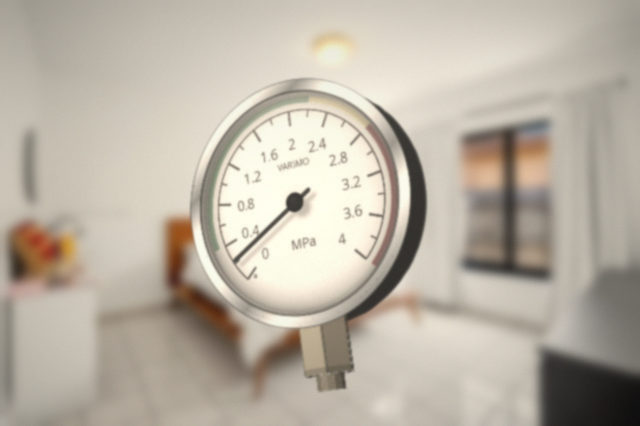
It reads 0.2 MPa
